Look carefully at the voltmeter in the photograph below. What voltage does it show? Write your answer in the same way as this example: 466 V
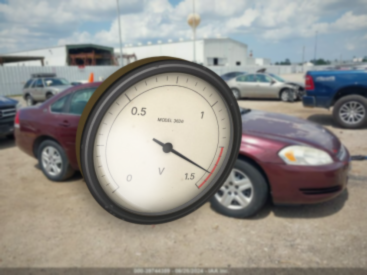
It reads 1.4 V
